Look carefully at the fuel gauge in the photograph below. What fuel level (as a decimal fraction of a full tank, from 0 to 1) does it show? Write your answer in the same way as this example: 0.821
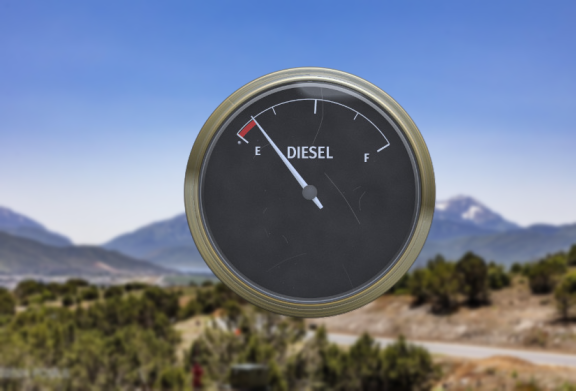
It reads 0.125
